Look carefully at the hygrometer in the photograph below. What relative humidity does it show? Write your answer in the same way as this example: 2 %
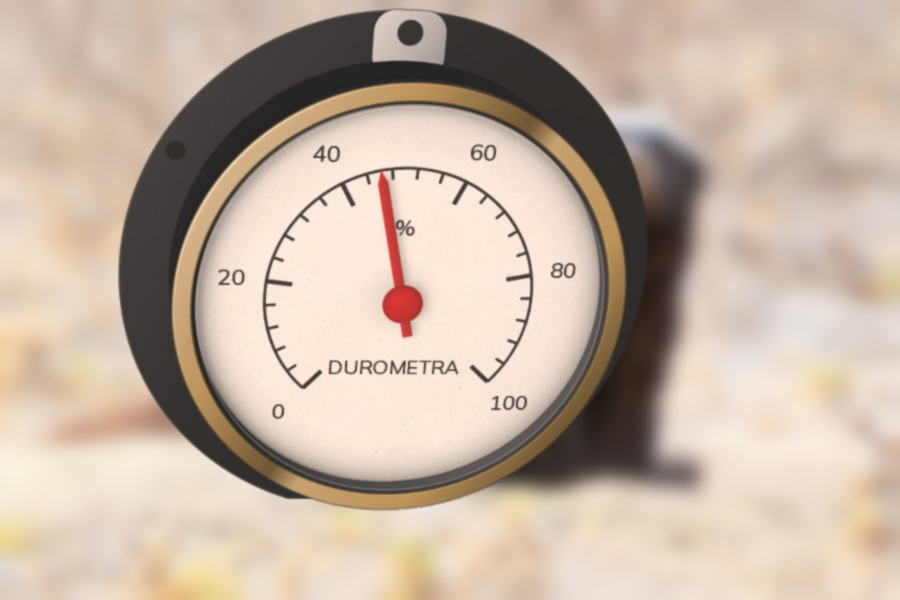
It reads 46 %
